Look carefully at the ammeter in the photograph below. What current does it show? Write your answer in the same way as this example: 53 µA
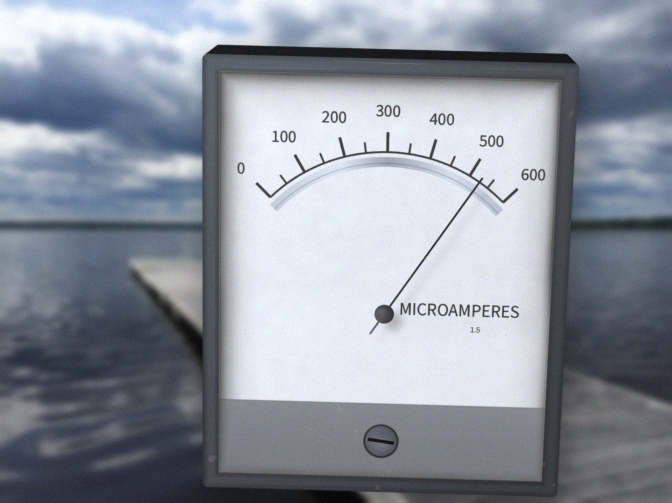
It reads 525 µA
